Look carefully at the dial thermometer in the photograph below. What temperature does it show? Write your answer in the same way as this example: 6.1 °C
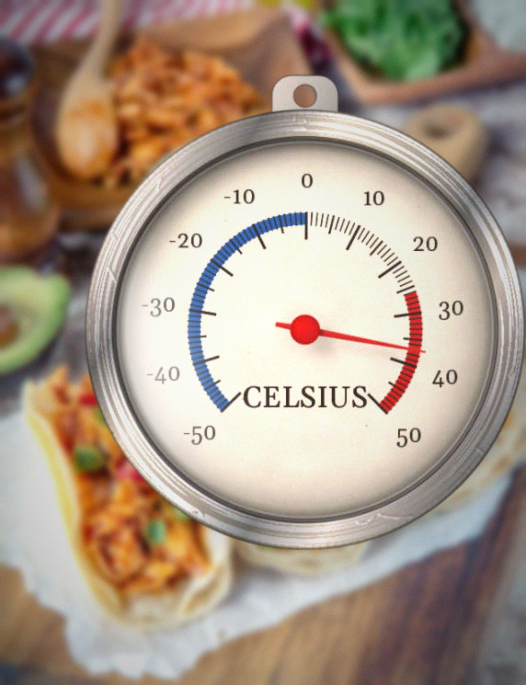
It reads 37 °C
